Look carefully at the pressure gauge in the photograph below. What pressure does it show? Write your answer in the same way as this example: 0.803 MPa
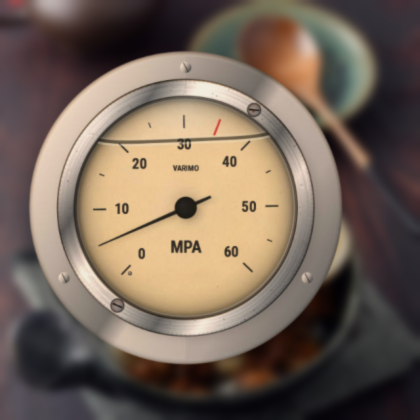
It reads 5 MPa
